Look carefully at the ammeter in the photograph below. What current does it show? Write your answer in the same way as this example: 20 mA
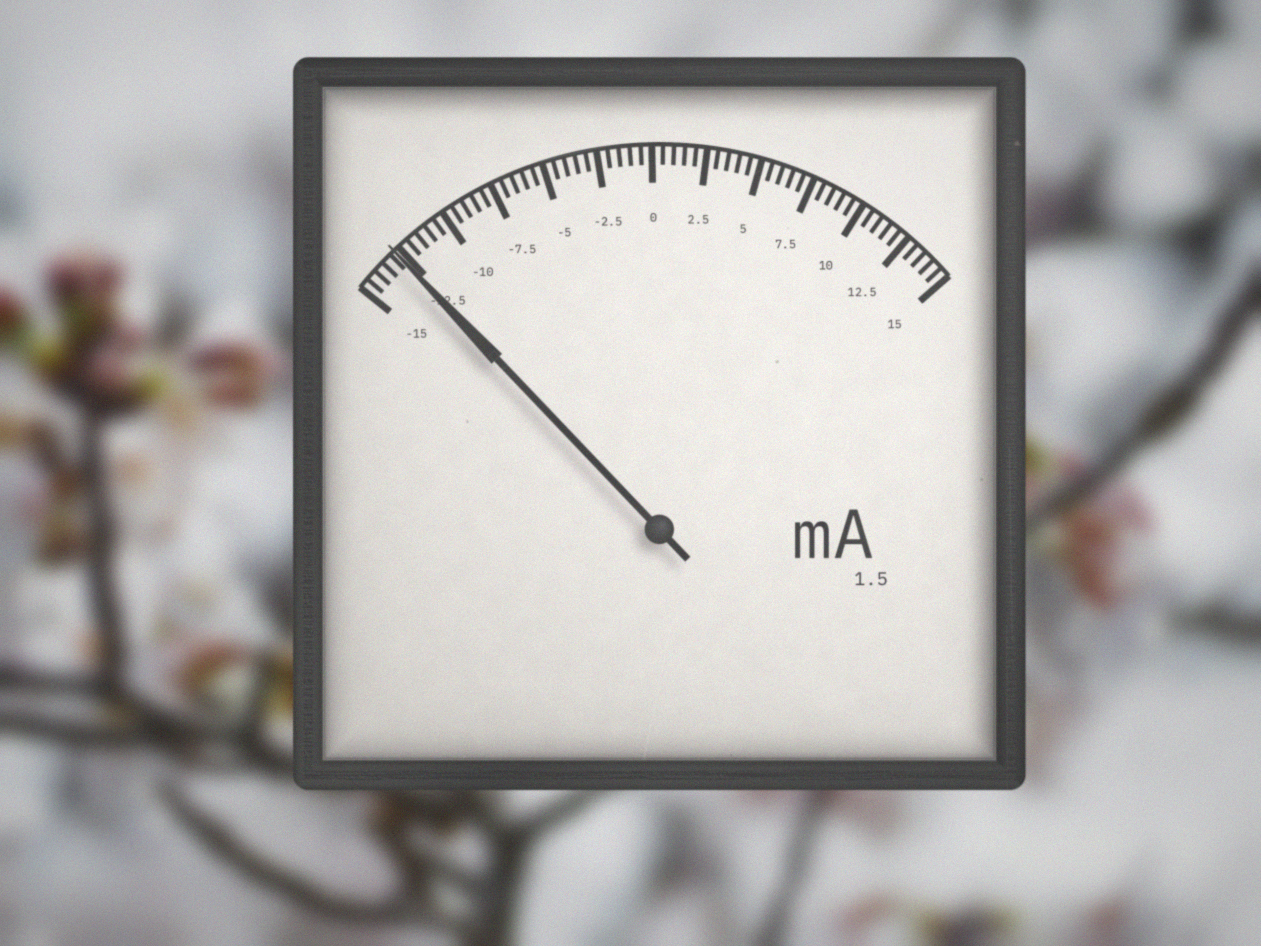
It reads -12.75 mA
